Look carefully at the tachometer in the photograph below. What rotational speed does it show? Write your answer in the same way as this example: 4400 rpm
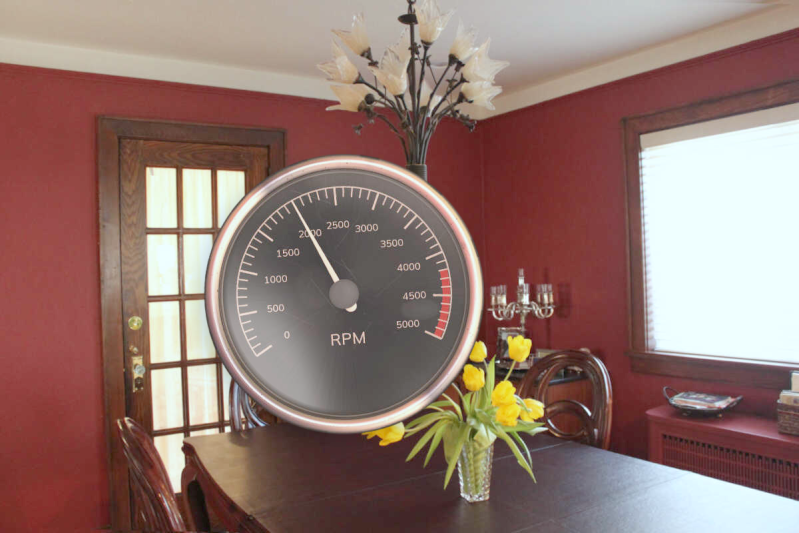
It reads 2000 rpm
